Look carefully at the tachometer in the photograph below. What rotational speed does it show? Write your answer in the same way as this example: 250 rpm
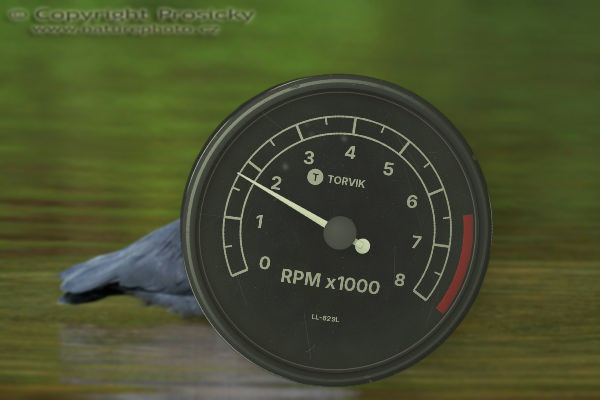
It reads 1750 rpm
